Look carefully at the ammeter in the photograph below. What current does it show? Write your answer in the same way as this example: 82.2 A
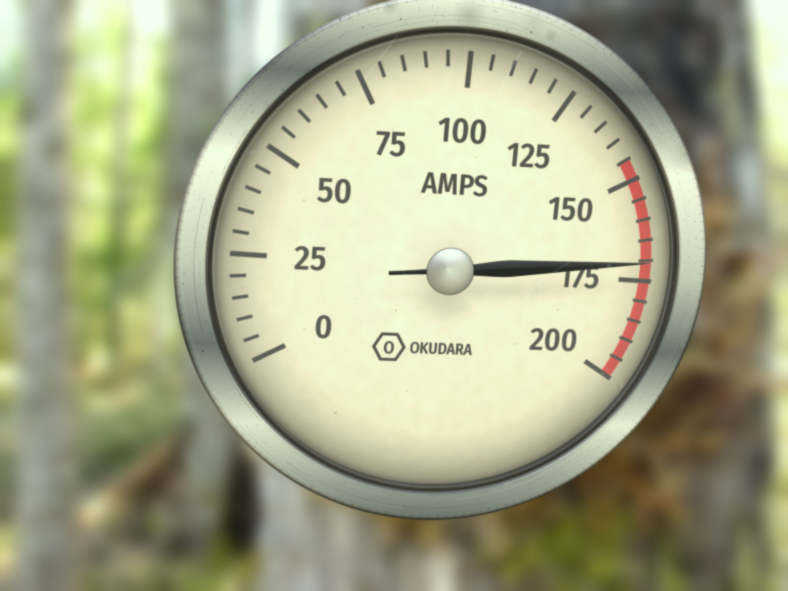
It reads 170 A
